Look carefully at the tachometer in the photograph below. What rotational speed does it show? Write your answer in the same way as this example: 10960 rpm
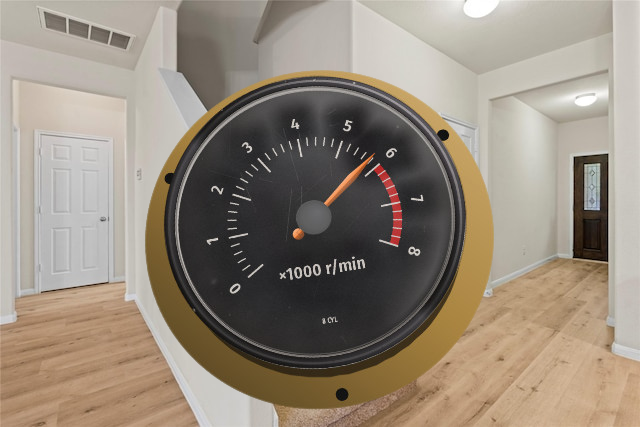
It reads 5800 rpm
